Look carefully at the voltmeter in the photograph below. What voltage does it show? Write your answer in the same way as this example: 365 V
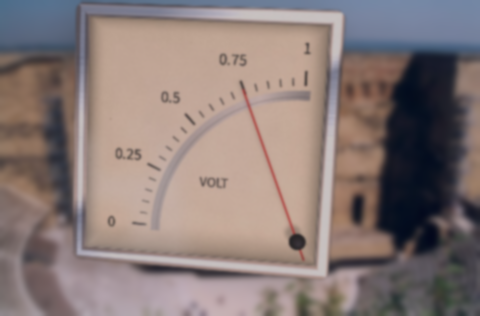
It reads 0.75 V
